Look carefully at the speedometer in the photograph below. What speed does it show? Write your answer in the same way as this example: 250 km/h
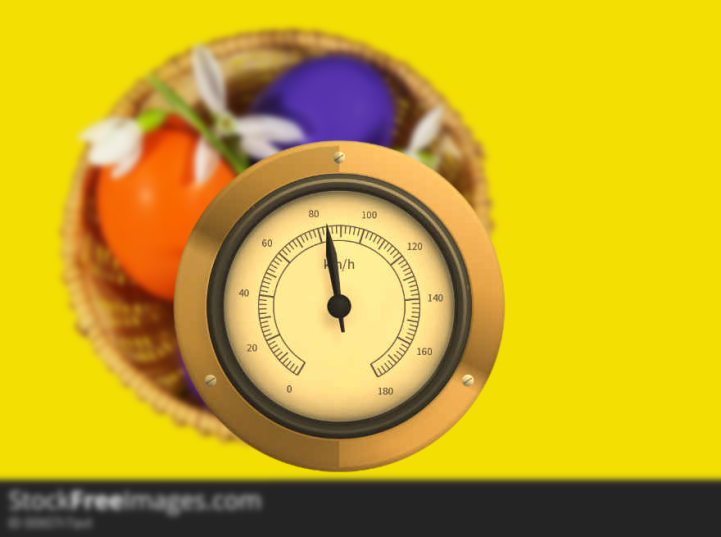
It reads 84 km/h
